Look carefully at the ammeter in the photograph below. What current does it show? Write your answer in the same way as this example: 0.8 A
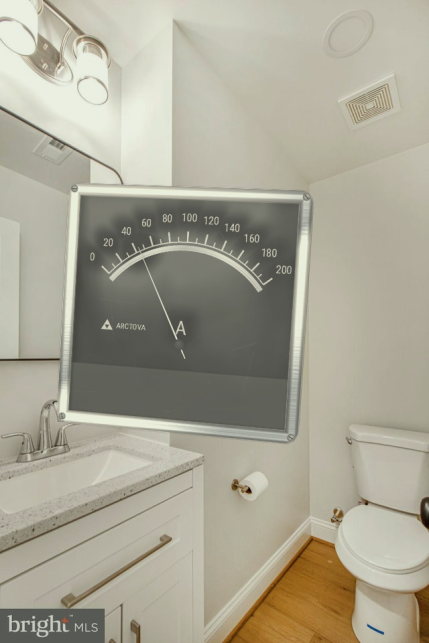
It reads 45 A
